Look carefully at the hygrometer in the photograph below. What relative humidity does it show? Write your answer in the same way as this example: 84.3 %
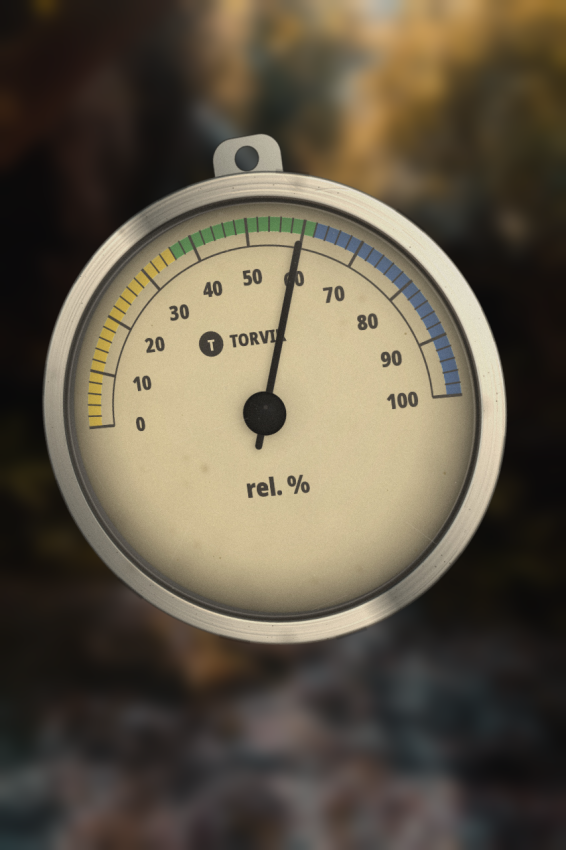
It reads 60 %
